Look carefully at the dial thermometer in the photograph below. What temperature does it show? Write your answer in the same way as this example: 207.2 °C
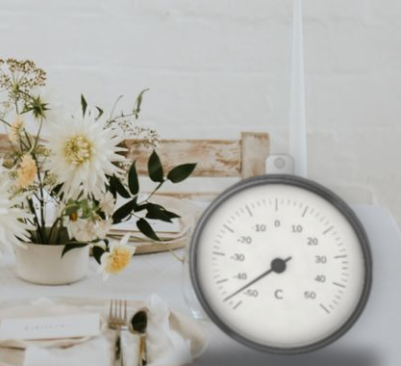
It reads -46 °C
